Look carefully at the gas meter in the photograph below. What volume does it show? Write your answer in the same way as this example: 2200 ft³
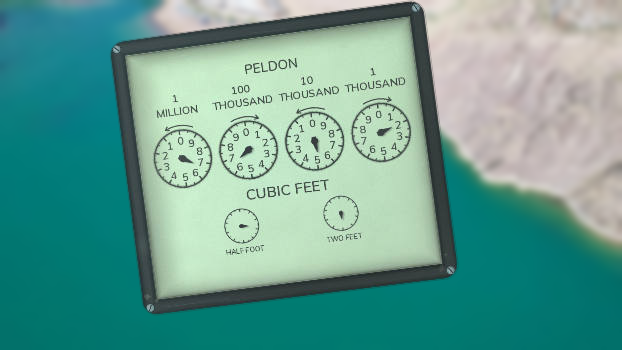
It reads 665200 ft³
